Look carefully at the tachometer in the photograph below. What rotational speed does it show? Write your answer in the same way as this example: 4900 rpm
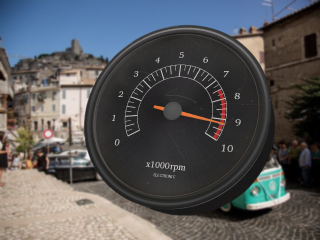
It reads 9250 rpm
